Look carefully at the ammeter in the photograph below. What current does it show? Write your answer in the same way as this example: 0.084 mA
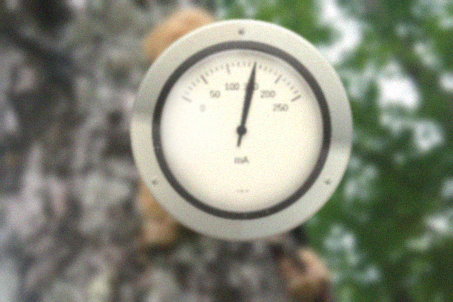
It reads 150 mA
